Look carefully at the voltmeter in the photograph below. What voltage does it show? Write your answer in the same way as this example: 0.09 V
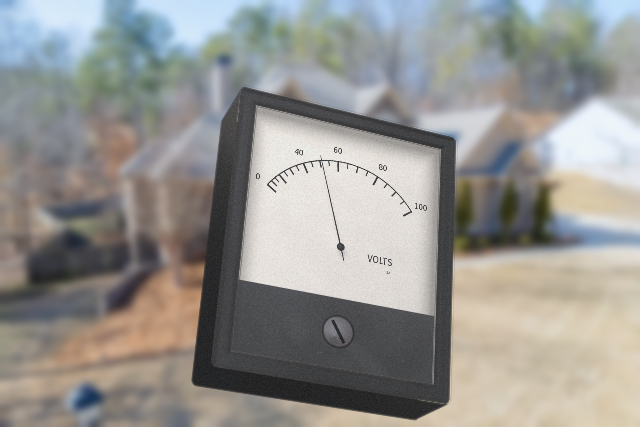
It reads 50 V
